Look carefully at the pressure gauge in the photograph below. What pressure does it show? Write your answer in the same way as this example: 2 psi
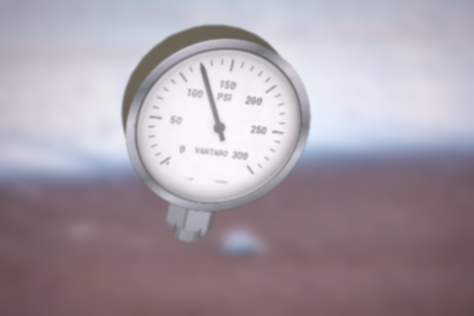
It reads 120 psi
